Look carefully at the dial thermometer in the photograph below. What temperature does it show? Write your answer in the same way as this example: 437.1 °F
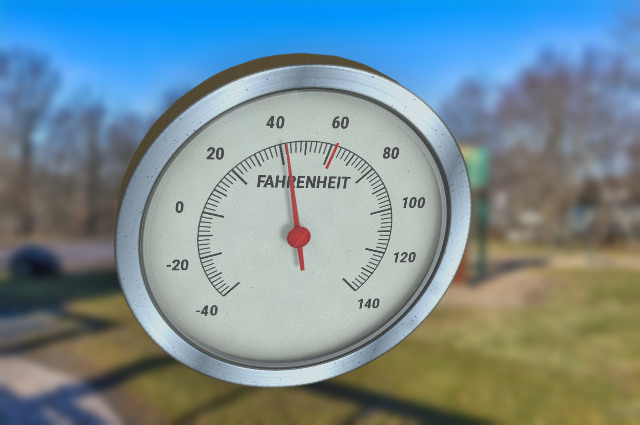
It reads 42 °F
